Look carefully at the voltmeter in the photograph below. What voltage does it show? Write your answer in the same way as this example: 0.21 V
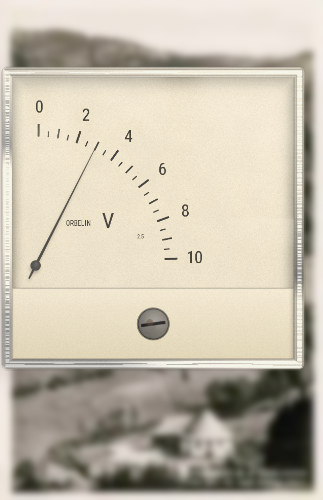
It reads 3 V
